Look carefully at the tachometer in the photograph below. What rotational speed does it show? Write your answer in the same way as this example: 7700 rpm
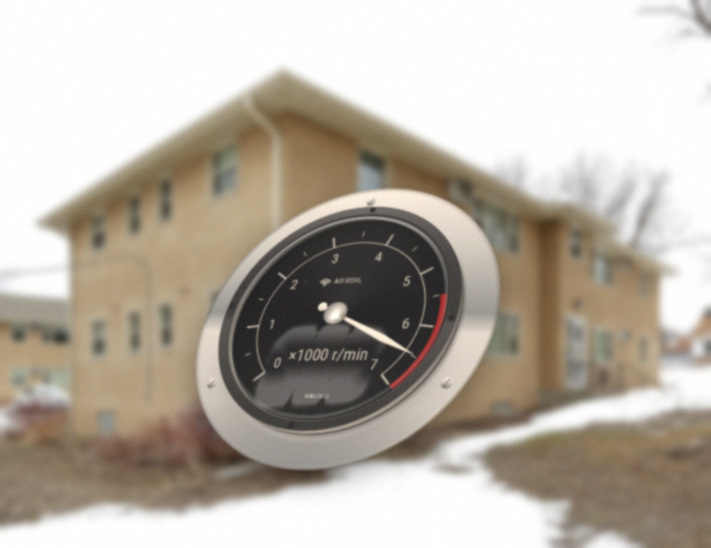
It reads 6500 rpm
